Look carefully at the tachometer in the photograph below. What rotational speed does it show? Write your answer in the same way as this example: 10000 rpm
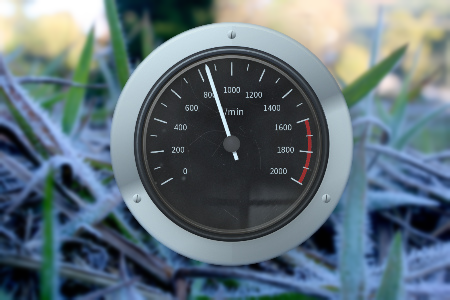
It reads 850 rpm
